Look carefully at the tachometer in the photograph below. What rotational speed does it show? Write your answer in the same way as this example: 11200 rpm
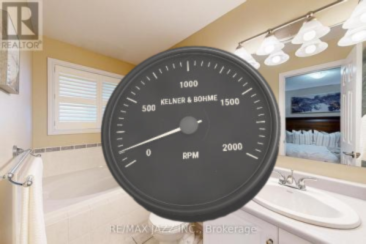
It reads 100 rpm
